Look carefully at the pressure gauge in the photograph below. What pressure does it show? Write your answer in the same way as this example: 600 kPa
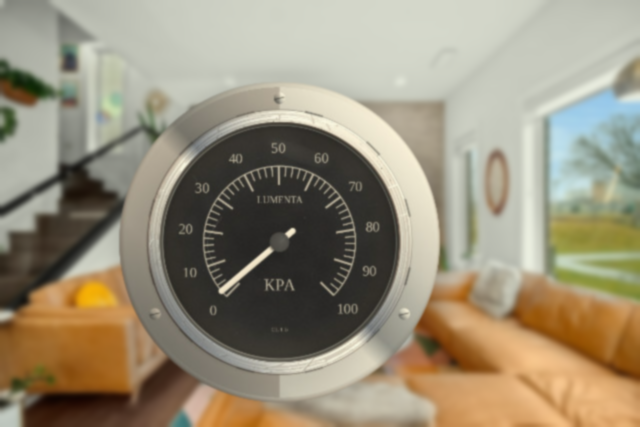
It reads 2 kPa
